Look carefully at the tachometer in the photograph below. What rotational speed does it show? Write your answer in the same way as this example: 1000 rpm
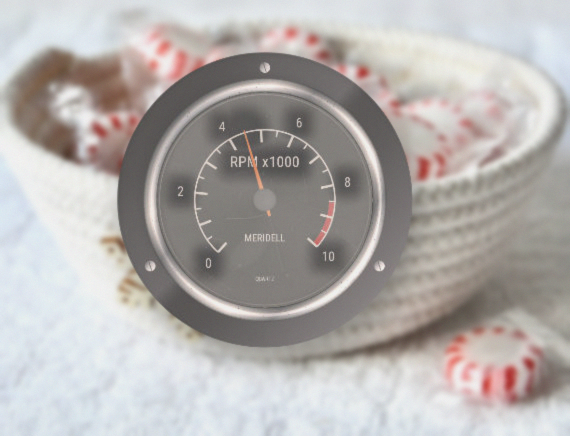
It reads 4500 rpm
